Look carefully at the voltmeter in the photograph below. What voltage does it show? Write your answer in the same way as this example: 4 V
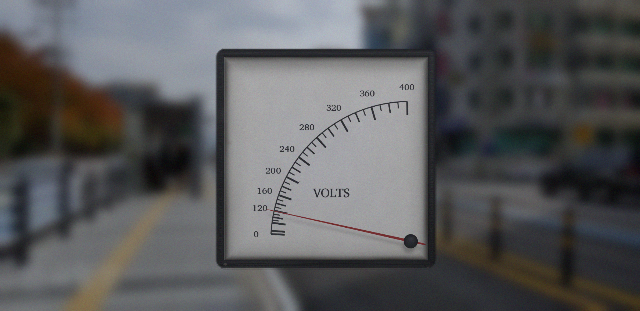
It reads 120 V
